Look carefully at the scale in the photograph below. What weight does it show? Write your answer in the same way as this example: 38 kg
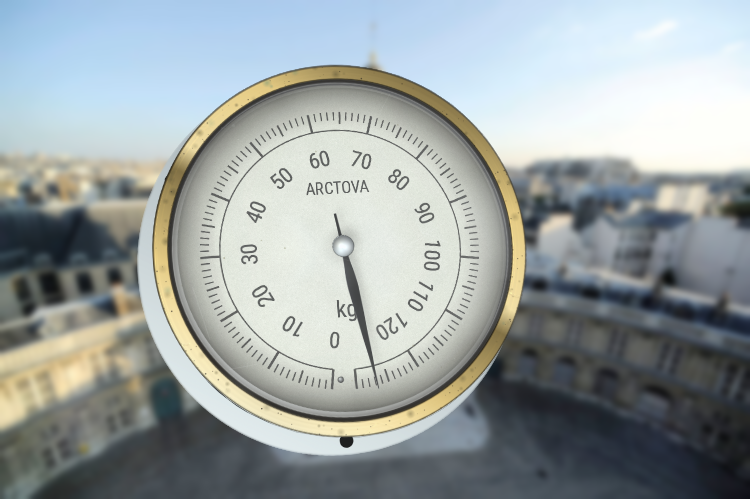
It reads 127 kg
